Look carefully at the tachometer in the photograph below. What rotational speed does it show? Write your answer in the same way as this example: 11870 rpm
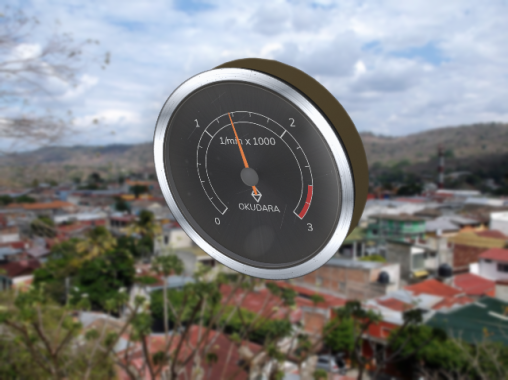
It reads 1400 rpm
